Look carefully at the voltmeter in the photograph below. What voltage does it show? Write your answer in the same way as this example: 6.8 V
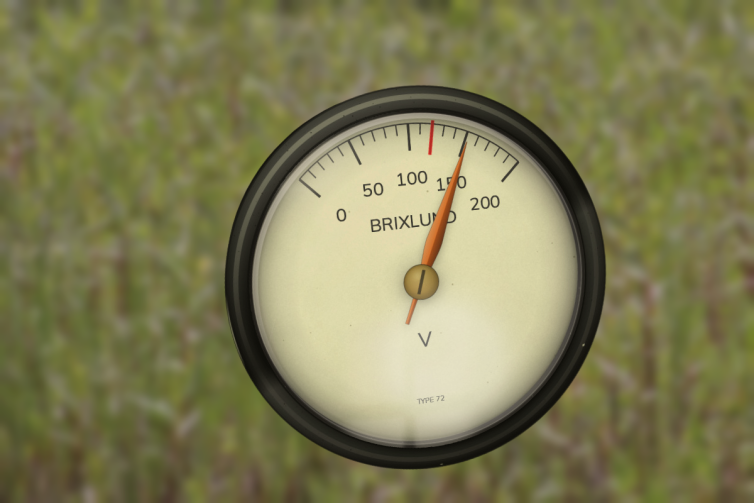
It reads 150 V
